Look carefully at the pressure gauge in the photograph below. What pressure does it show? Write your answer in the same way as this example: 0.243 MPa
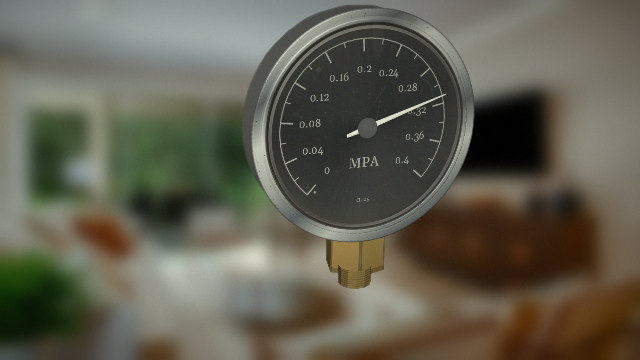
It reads 0.31 MPa
